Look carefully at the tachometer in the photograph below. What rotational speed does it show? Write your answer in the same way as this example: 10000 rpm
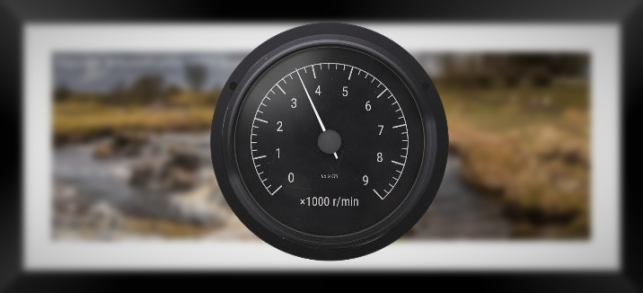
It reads 3600 rpm
